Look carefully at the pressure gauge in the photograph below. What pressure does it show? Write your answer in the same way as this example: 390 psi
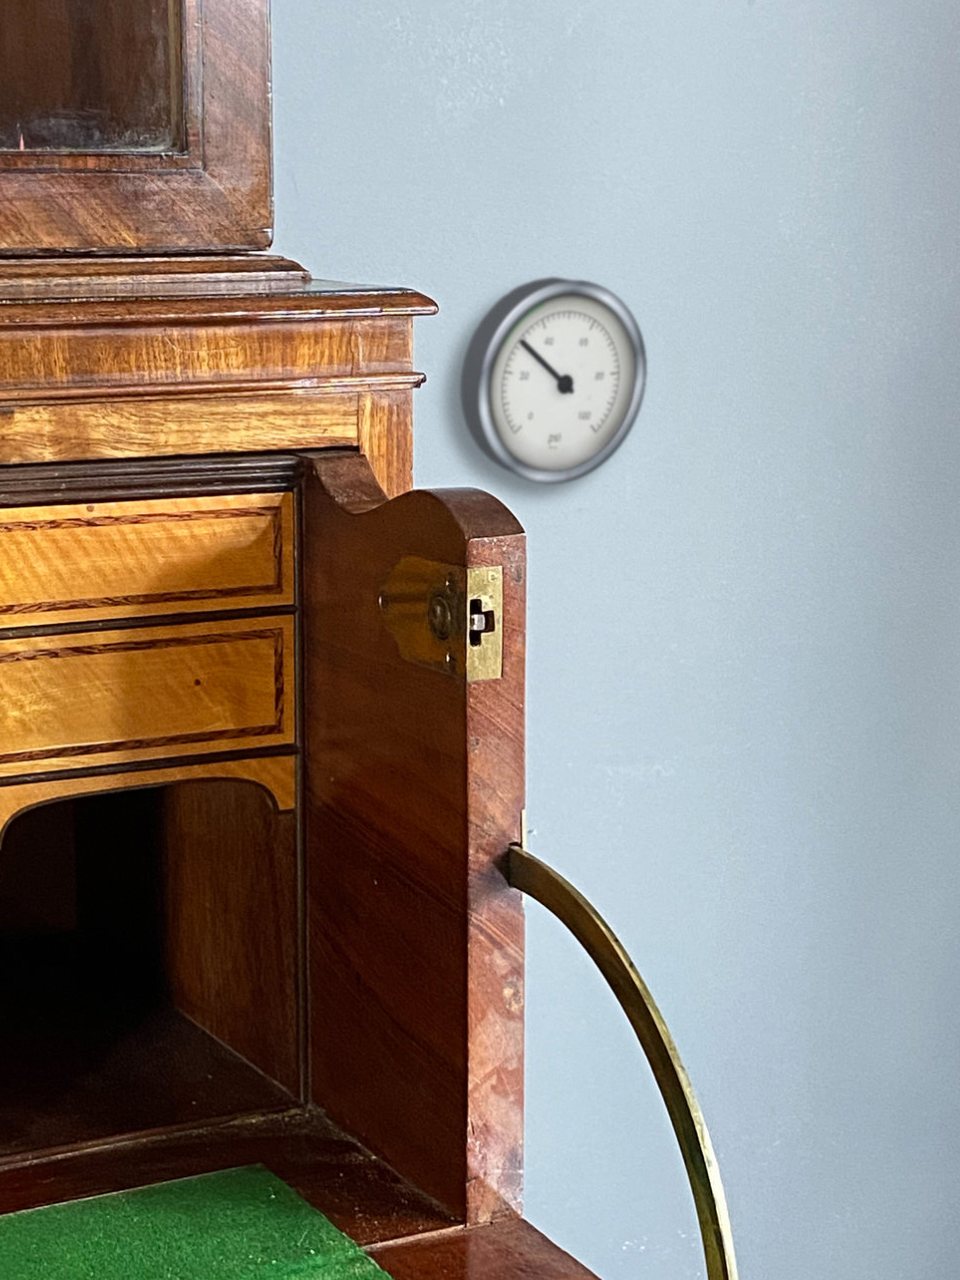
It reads 30 psi
